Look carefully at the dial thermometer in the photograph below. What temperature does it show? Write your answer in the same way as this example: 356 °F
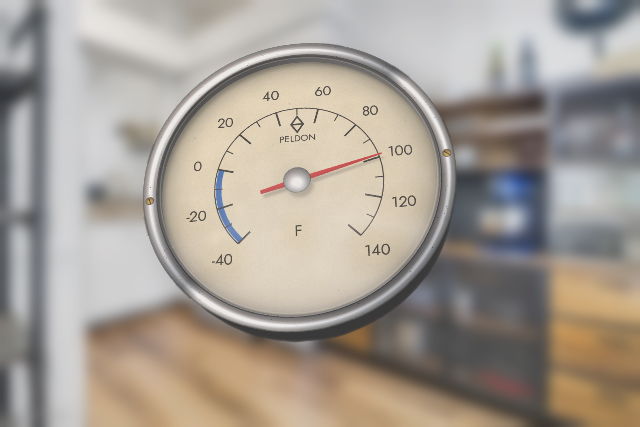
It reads 100 °F
